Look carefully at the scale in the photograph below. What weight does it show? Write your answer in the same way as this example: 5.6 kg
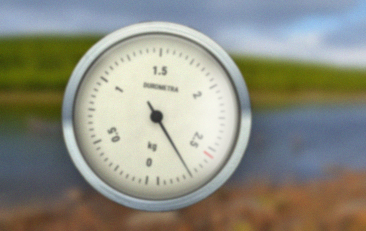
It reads 2.75 kg
